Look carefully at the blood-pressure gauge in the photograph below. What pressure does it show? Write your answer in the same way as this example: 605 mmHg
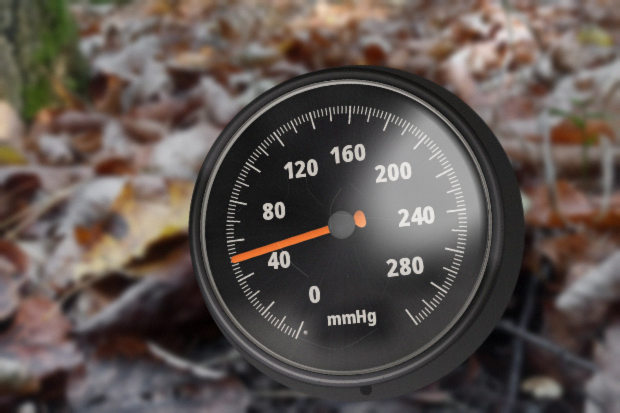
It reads 50 mmHg
